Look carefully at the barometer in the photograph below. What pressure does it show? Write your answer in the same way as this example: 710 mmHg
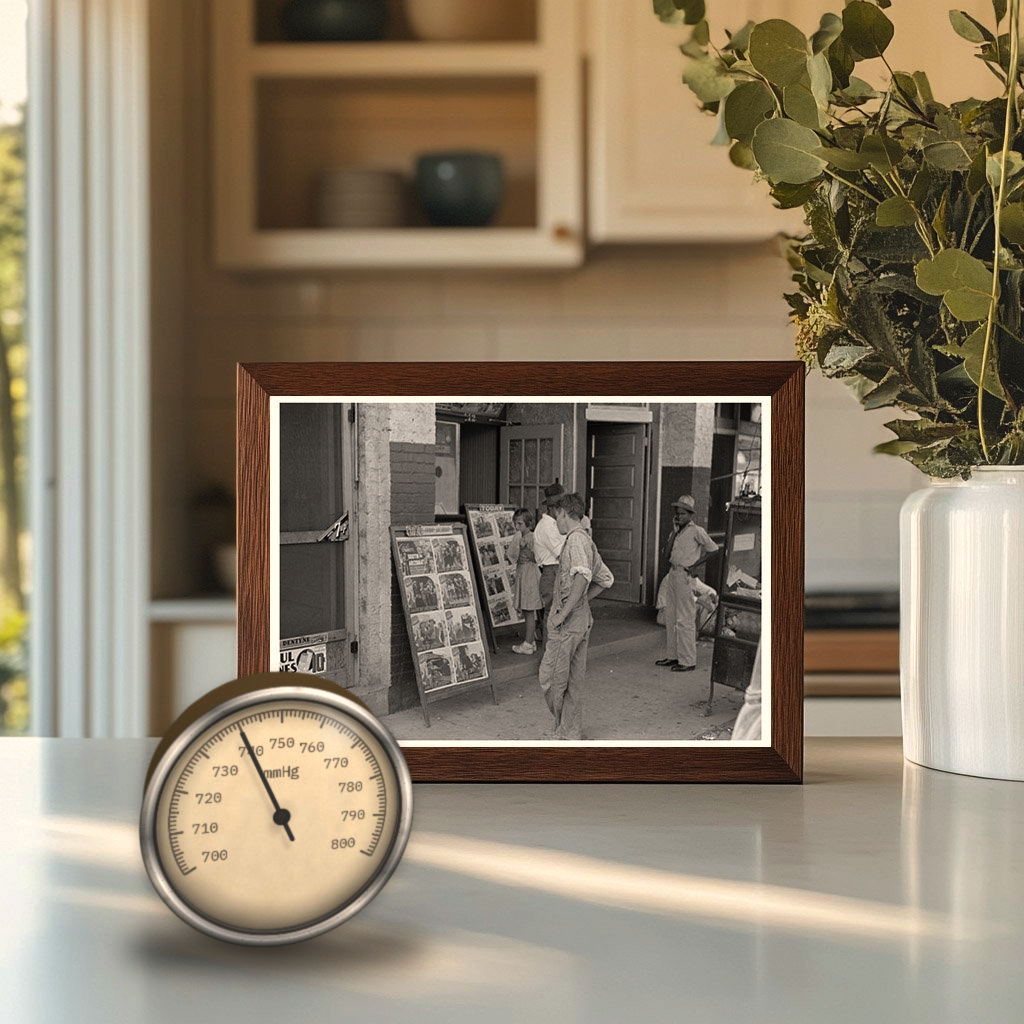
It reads 740 mmHg
